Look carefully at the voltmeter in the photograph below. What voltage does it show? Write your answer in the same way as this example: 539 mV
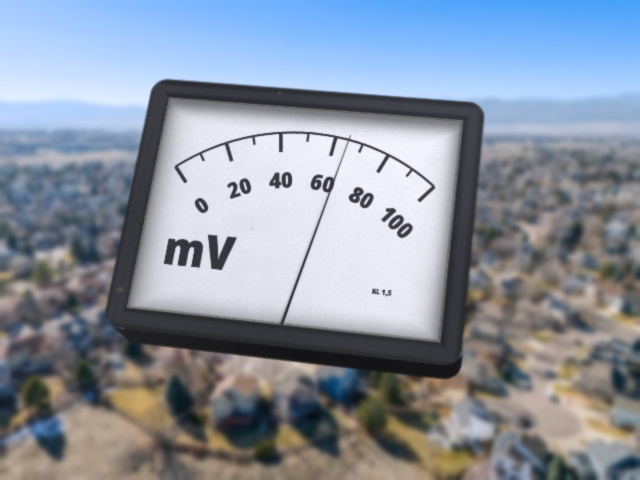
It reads 65 mV
